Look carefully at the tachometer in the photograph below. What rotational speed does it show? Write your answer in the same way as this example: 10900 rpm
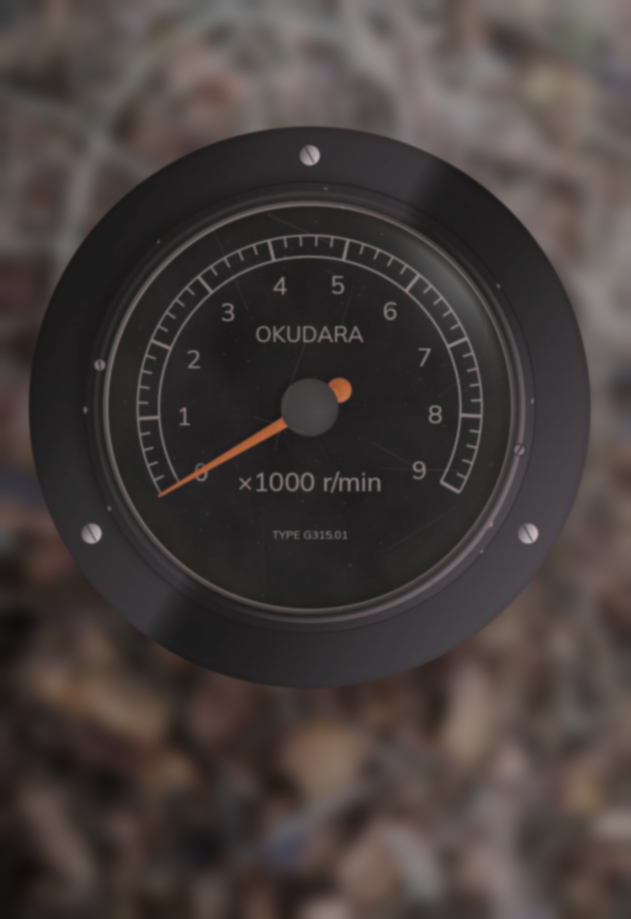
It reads 0 rpm
